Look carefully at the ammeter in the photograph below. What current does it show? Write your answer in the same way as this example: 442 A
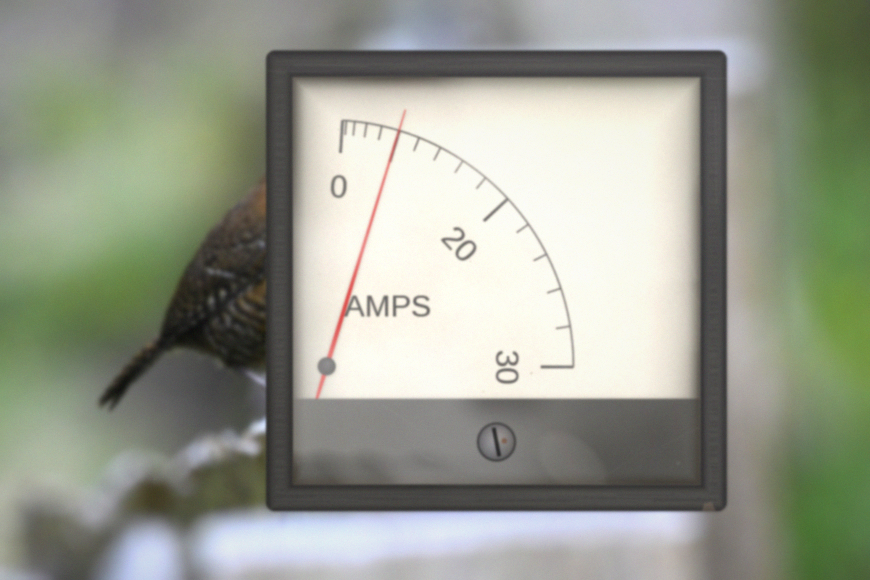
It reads 10 A
